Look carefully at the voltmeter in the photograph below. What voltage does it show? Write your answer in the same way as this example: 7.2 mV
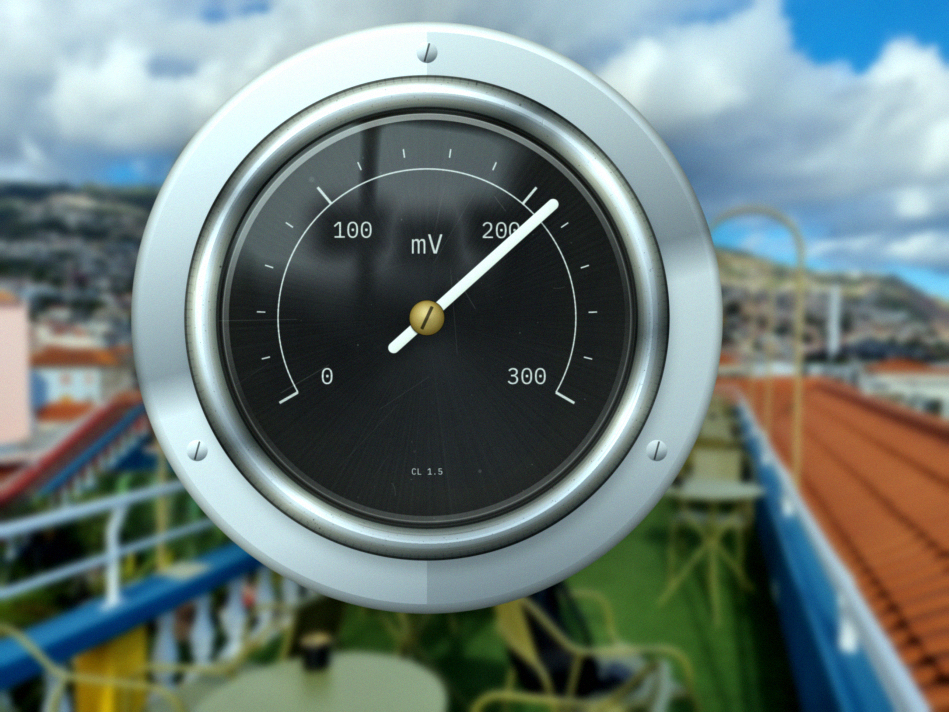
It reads 210 mV
